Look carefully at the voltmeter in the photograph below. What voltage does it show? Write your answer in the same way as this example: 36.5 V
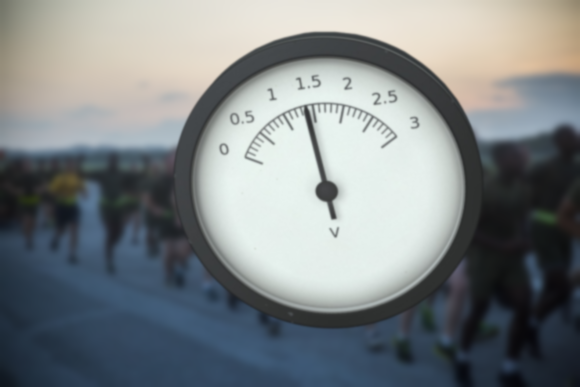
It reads 1.4 V
